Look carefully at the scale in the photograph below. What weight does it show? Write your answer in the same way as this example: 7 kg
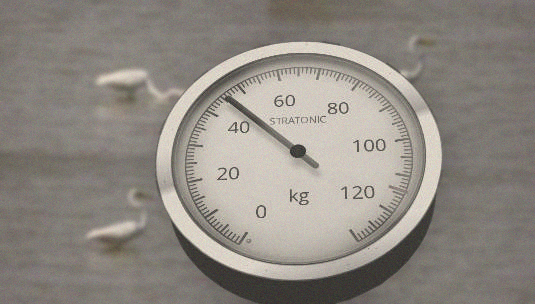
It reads 45 kg
